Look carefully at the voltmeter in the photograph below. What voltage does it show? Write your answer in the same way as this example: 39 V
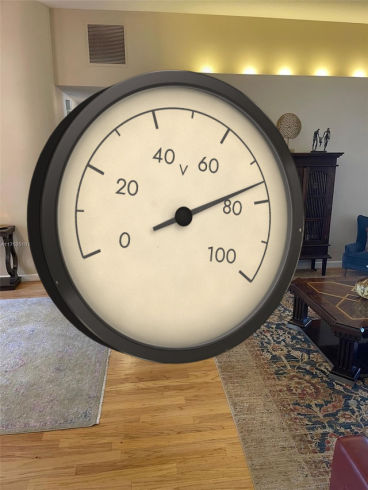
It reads 75 V
